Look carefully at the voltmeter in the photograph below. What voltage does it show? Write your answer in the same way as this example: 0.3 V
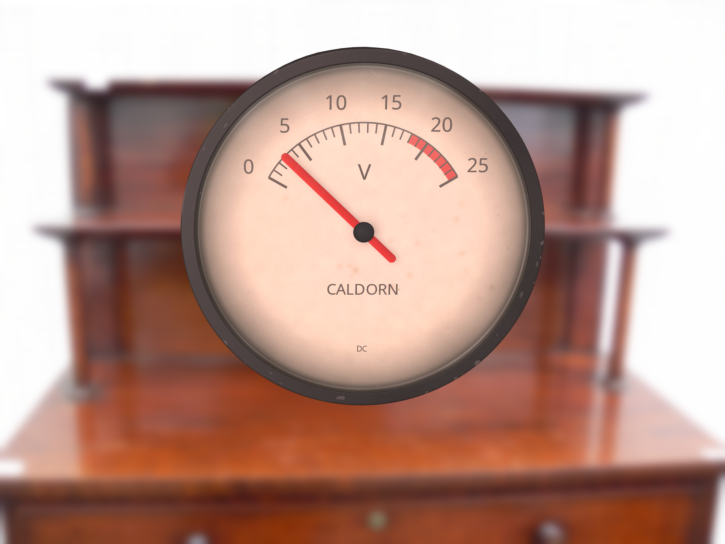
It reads 3 V
